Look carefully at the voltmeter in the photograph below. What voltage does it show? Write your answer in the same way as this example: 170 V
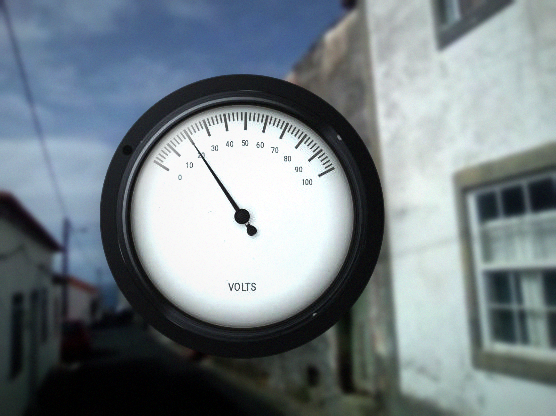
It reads 20 V
